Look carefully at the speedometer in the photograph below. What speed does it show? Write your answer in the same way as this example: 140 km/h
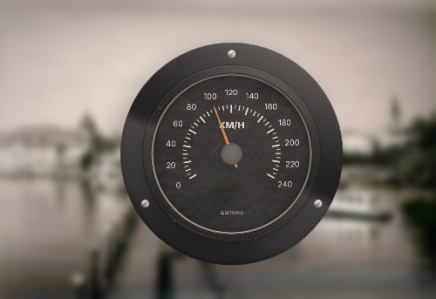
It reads 100 km/h
